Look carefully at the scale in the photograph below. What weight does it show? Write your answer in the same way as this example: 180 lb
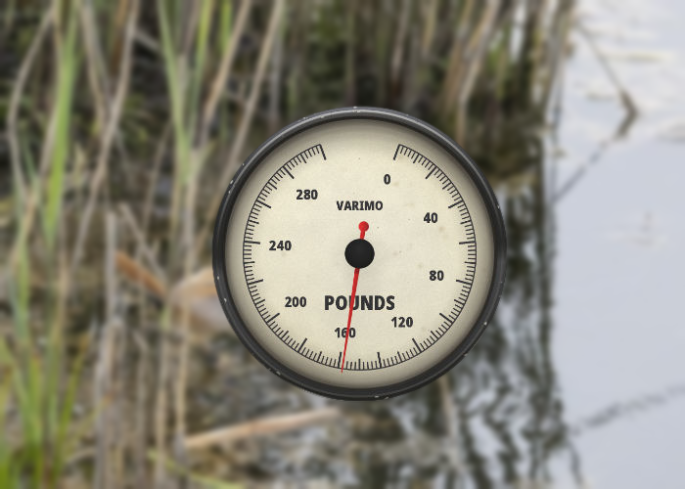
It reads 158 lb
